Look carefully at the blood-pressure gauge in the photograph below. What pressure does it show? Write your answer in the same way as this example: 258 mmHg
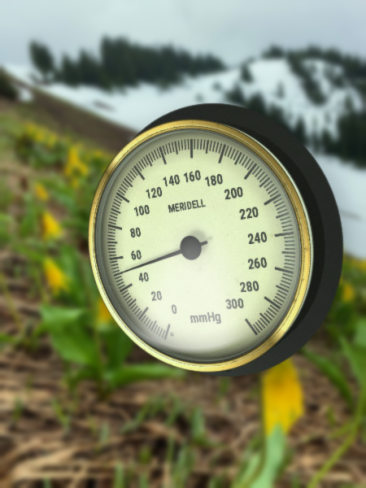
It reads 50 mmHg
